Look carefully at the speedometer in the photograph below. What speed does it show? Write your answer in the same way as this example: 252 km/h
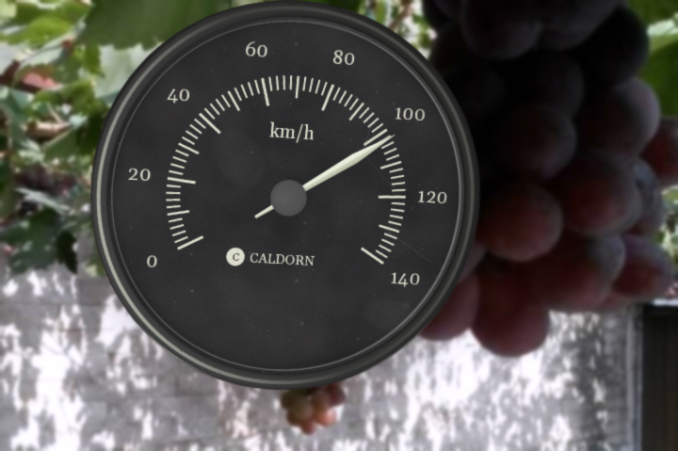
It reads 102 km/h
